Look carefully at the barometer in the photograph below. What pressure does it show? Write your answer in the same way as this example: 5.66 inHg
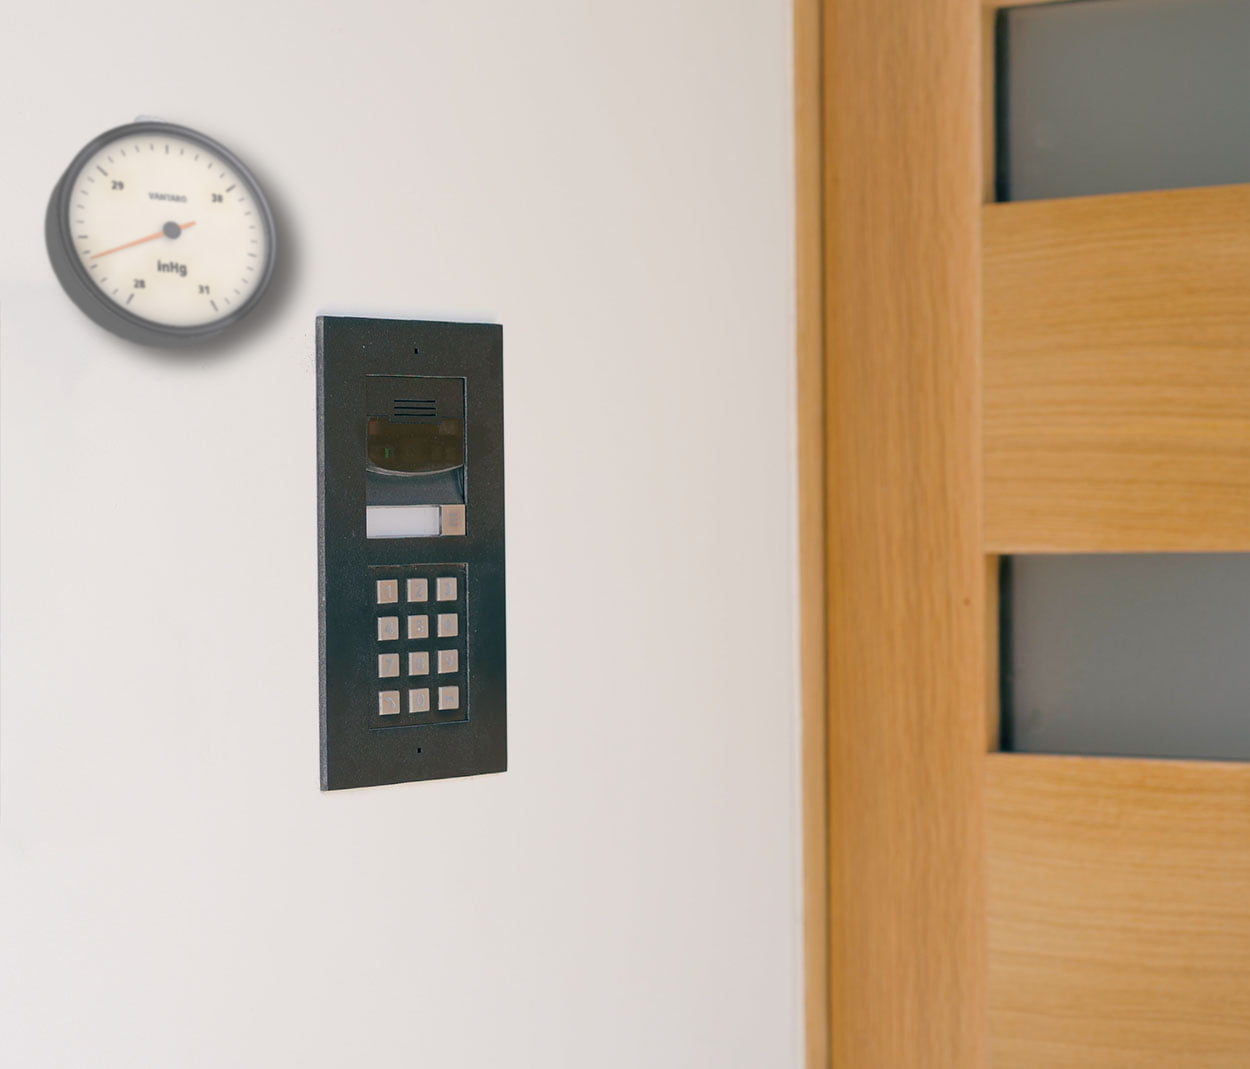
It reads 28.35 inHg
